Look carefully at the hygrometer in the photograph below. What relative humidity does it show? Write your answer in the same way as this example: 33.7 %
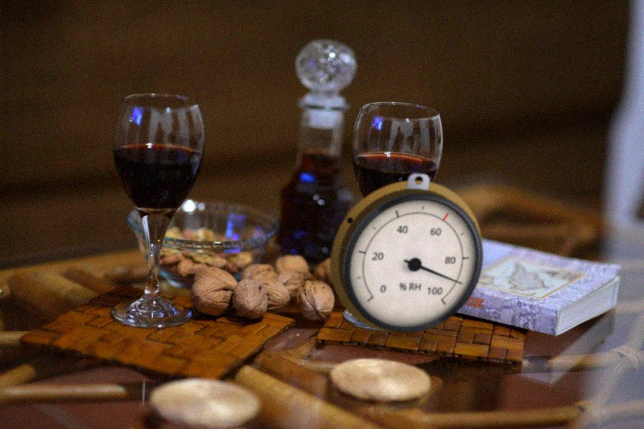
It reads 90 %
